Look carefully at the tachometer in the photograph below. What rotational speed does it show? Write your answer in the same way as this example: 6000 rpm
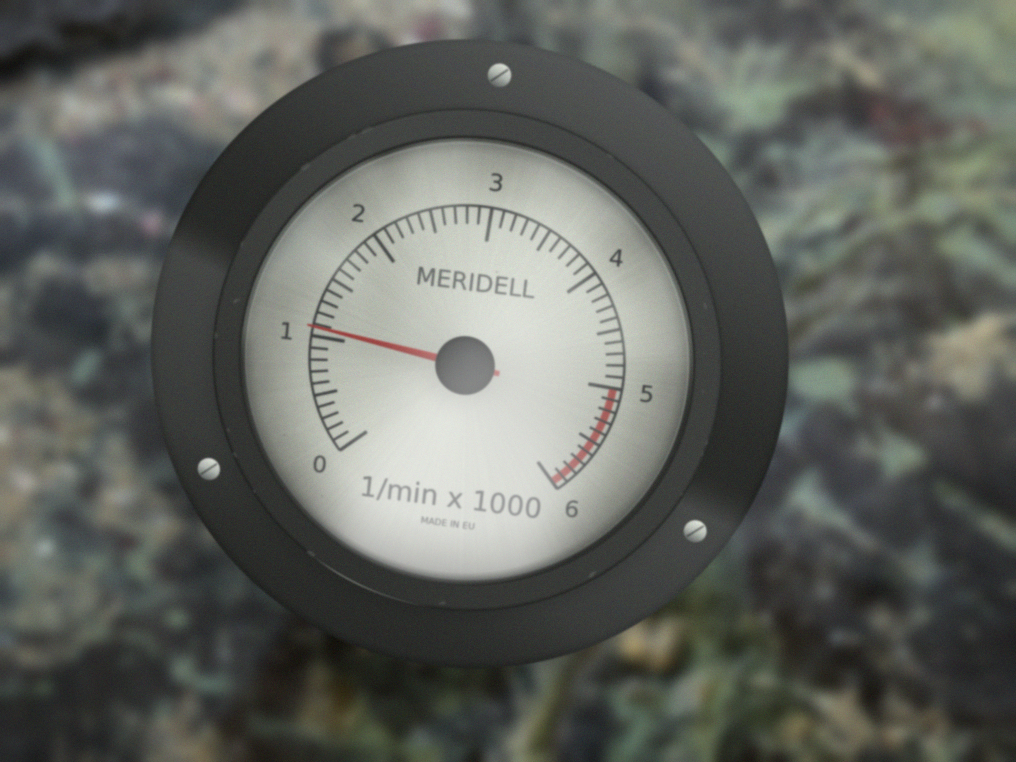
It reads 1100 rpm
